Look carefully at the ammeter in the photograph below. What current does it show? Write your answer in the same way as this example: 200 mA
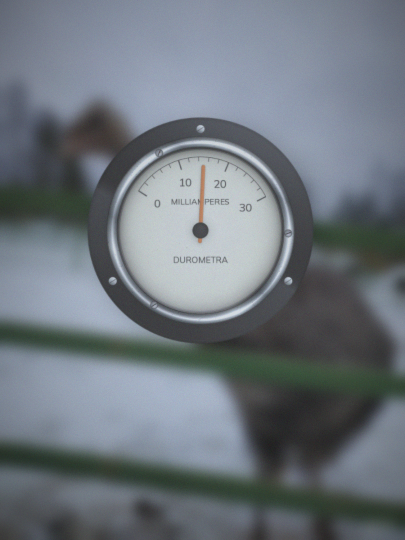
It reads 15 mA
